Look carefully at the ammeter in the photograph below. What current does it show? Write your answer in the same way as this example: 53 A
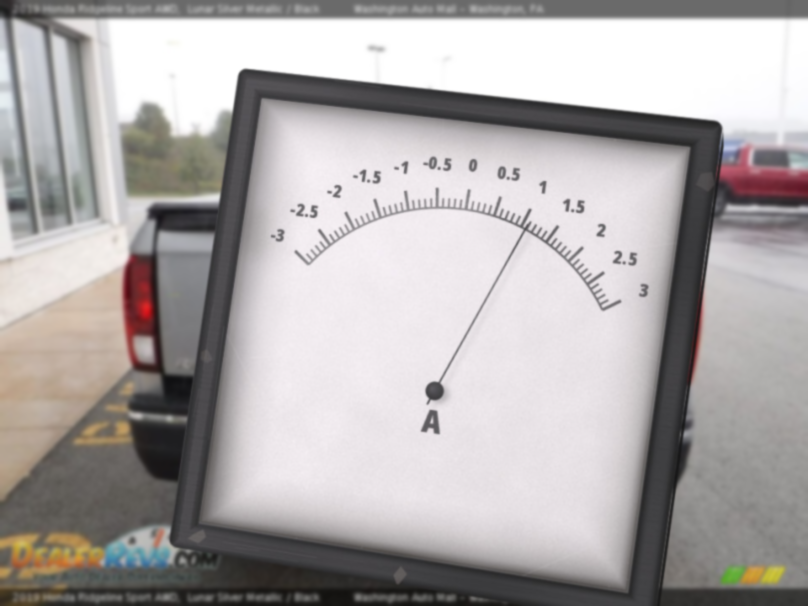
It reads 1.1 A
